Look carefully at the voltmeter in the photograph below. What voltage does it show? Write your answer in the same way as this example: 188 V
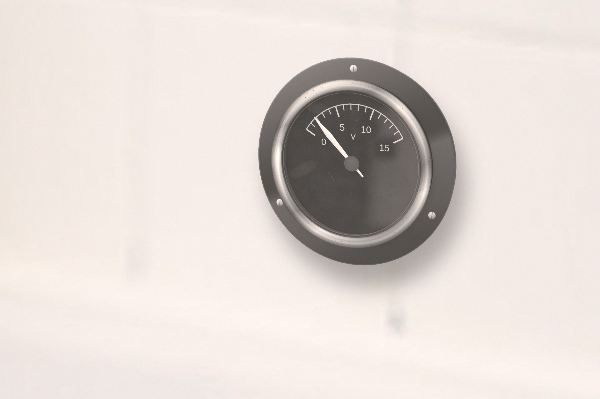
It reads 2 V
